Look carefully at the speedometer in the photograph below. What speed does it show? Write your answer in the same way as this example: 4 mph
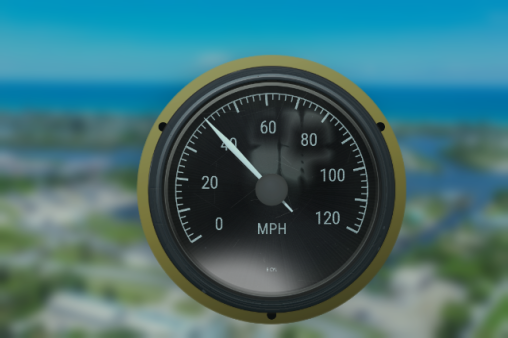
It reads 40 mph
